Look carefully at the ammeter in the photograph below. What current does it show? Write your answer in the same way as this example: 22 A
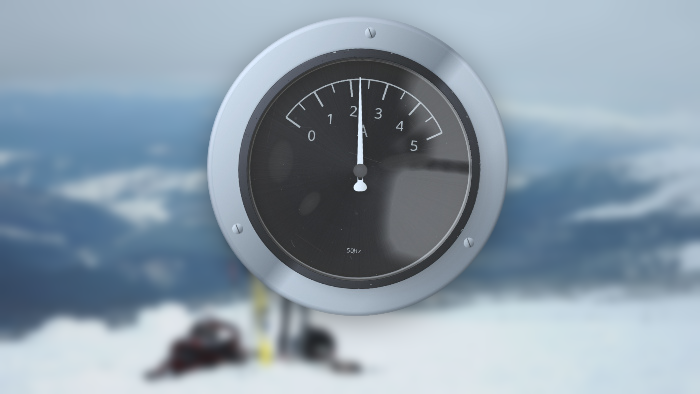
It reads 2.25 A
